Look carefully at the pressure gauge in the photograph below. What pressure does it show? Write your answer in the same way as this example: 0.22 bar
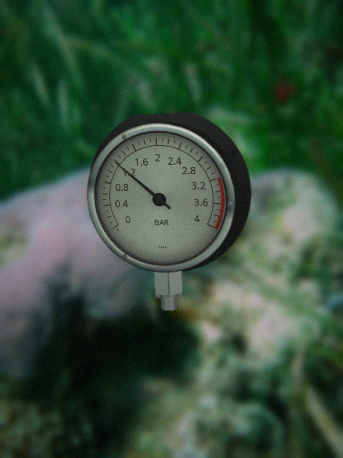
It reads 1.2 bar
